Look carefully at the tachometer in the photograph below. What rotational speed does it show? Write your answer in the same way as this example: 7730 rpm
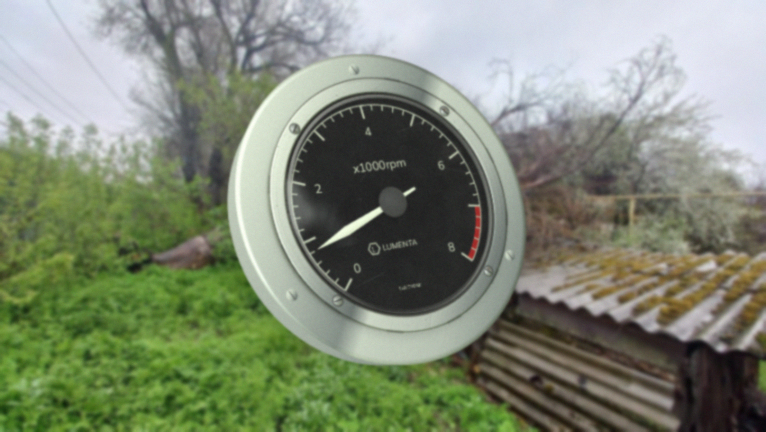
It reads 800 rpm
